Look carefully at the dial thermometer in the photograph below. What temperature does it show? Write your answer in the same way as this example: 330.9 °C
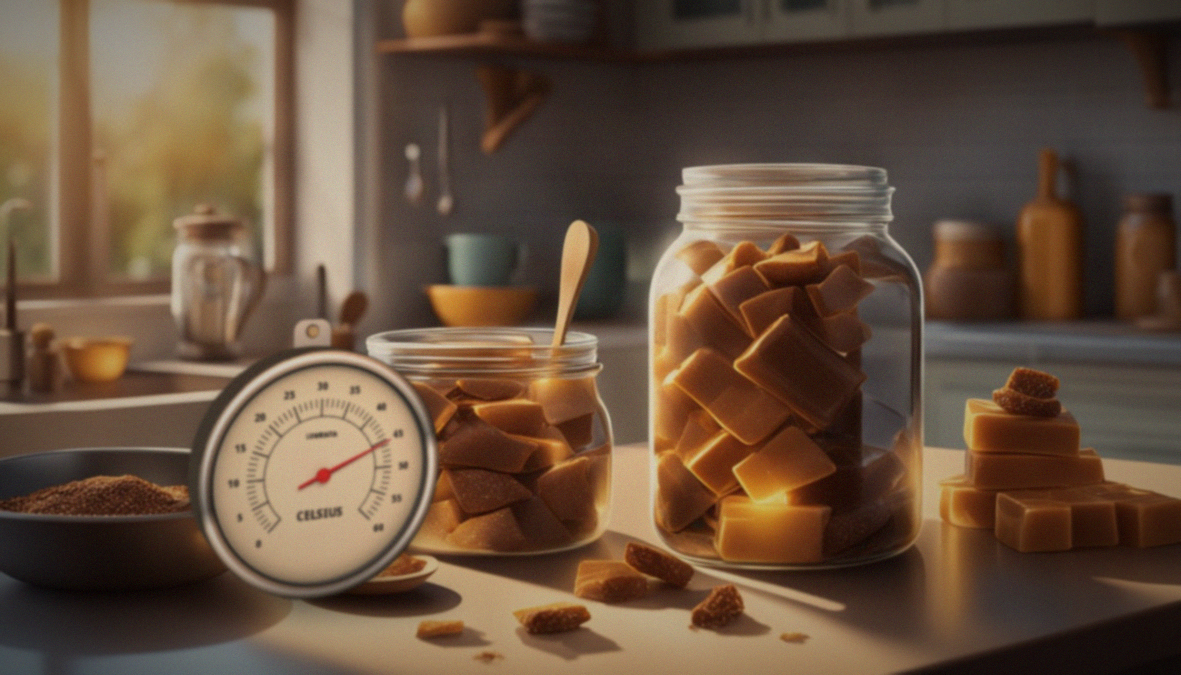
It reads 45 °C
